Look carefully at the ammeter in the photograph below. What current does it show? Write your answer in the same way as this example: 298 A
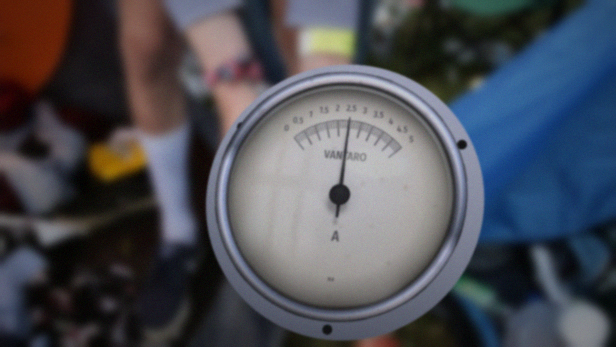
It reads 2.5 A
